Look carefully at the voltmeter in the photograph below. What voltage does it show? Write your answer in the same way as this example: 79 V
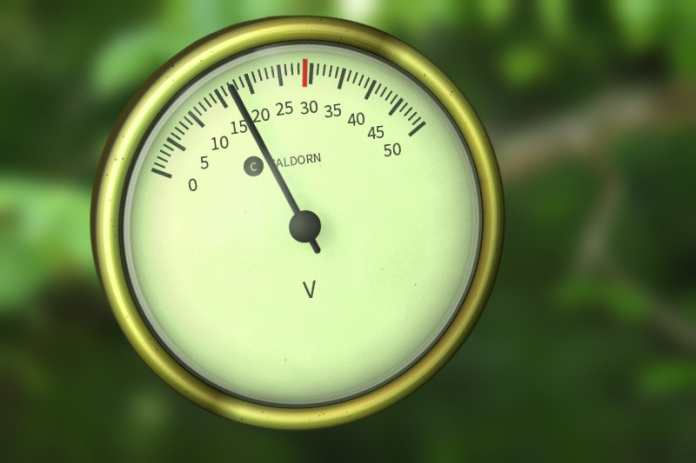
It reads 17 V
